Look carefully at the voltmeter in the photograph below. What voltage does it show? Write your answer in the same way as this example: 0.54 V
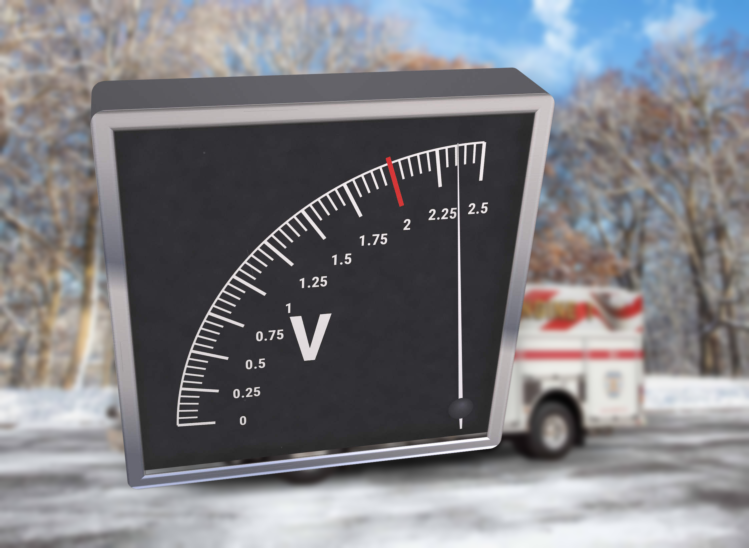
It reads 2.35 V
